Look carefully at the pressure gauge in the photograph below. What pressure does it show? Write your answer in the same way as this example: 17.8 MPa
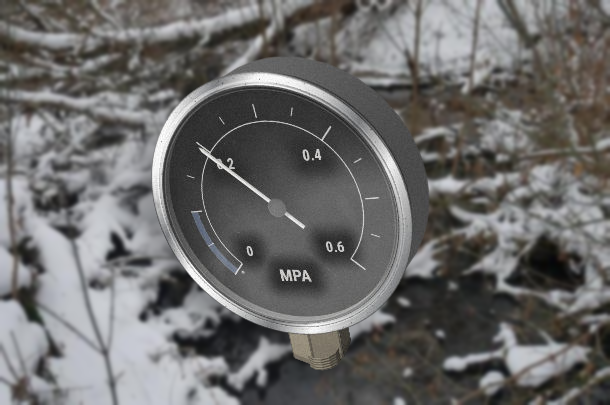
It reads 0.2 MPa
